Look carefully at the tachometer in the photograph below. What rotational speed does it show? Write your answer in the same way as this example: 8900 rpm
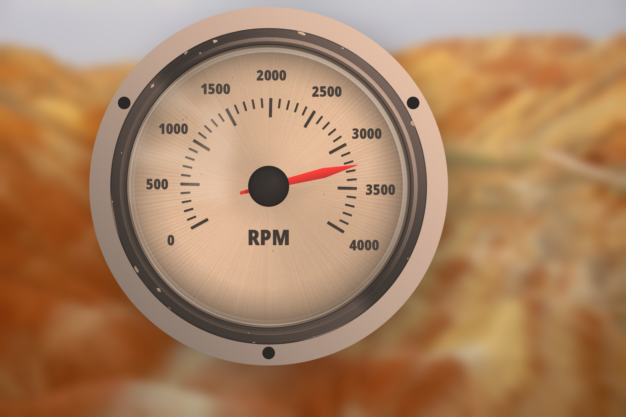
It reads 3250 rpm
